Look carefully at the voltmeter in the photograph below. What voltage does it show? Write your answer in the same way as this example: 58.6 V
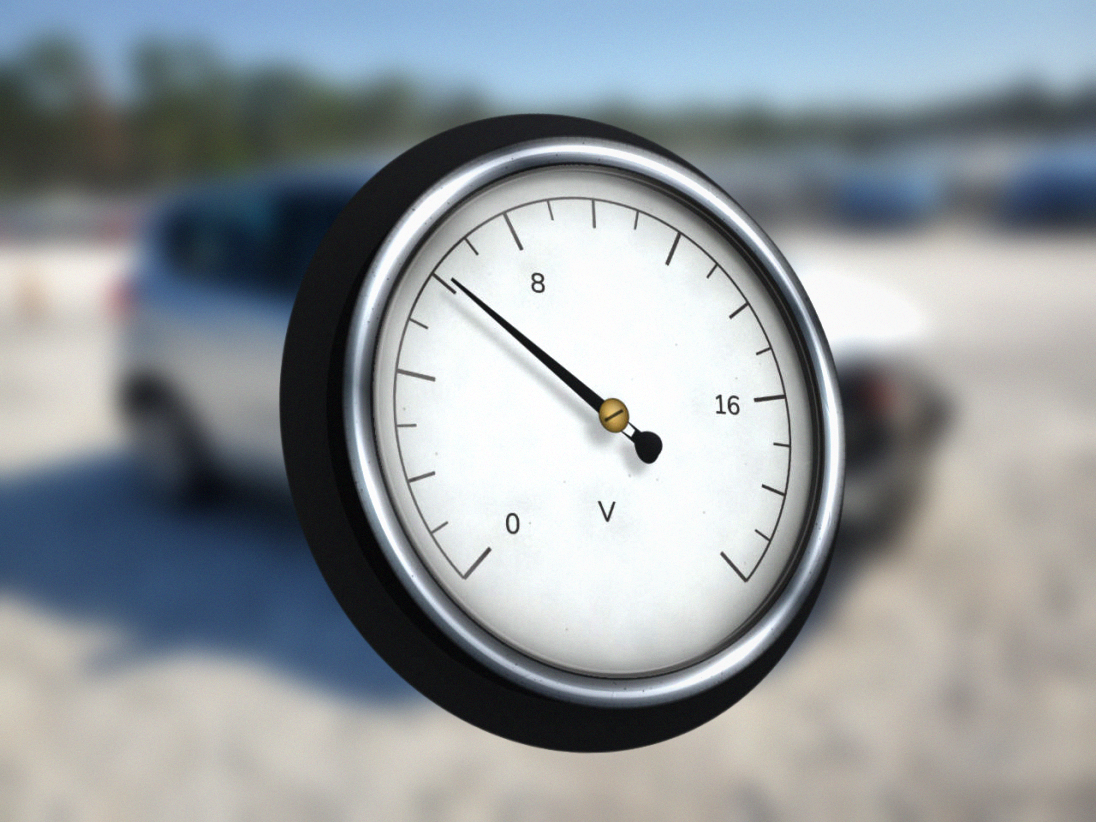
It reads 6 V
